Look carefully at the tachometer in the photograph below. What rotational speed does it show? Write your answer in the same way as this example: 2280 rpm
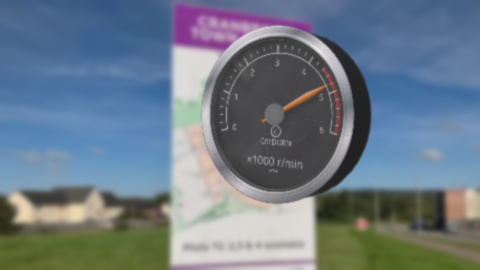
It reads 4800 rpm
